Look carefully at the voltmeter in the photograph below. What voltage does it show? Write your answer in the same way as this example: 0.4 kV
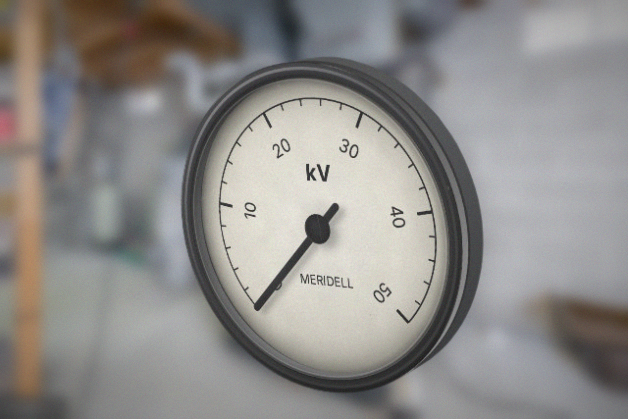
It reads 0 kV
